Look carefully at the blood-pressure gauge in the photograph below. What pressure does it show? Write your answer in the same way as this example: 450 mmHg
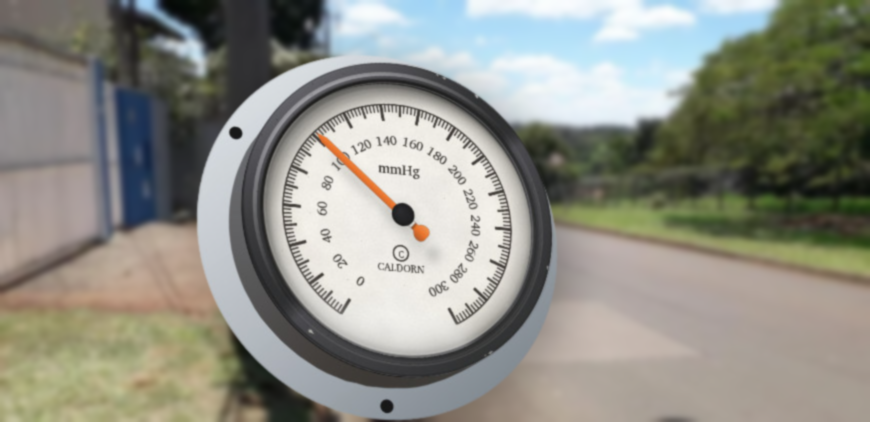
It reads 100 mmHg
